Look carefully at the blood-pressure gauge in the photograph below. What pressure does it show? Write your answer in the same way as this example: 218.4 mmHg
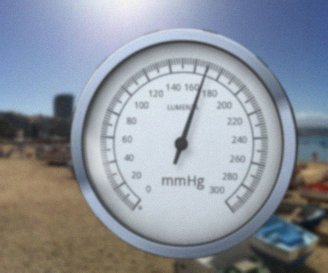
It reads 170 mmHg
